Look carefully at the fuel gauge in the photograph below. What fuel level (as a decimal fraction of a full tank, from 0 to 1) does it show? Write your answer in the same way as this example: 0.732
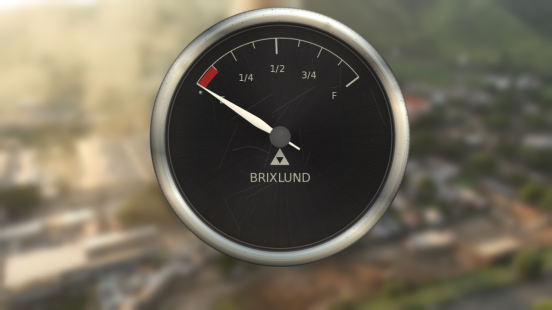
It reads 0
